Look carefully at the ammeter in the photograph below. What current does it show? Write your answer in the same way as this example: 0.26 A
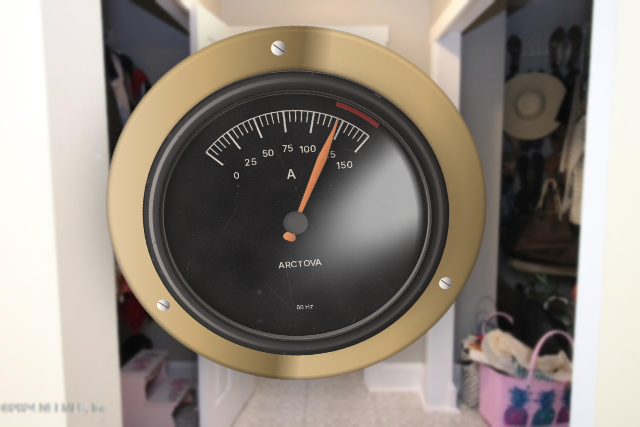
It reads 120 A
